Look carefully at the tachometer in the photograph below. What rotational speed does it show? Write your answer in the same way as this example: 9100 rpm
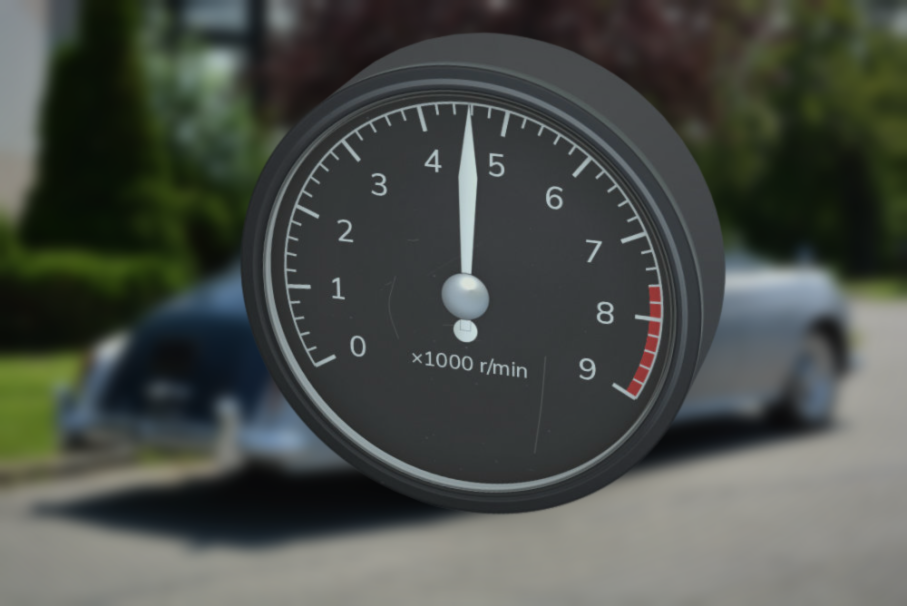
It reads 4600 rpm
